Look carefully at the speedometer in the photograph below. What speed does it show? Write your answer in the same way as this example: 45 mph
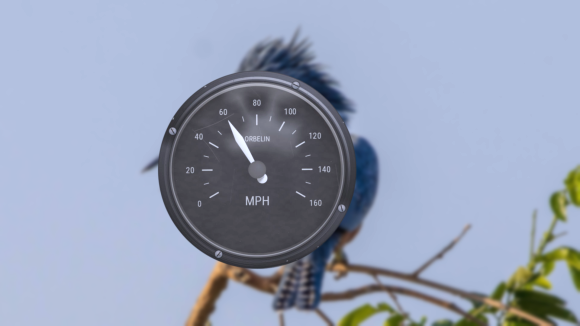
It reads 60 mph
